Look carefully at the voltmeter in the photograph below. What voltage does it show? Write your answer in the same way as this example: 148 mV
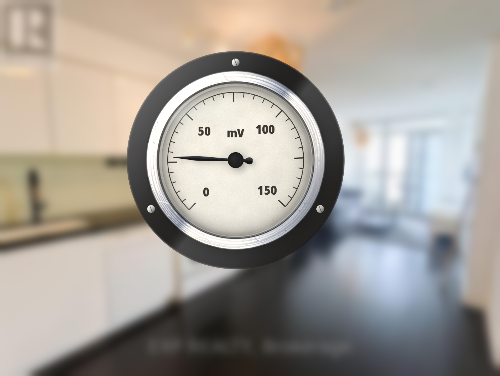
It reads 27.5 mV
